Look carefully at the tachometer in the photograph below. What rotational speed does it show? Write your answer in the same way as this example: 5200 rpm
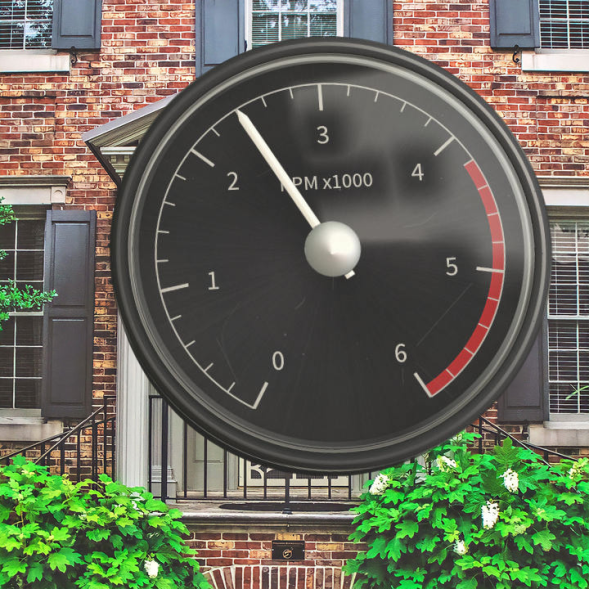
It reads 2400 rpm
